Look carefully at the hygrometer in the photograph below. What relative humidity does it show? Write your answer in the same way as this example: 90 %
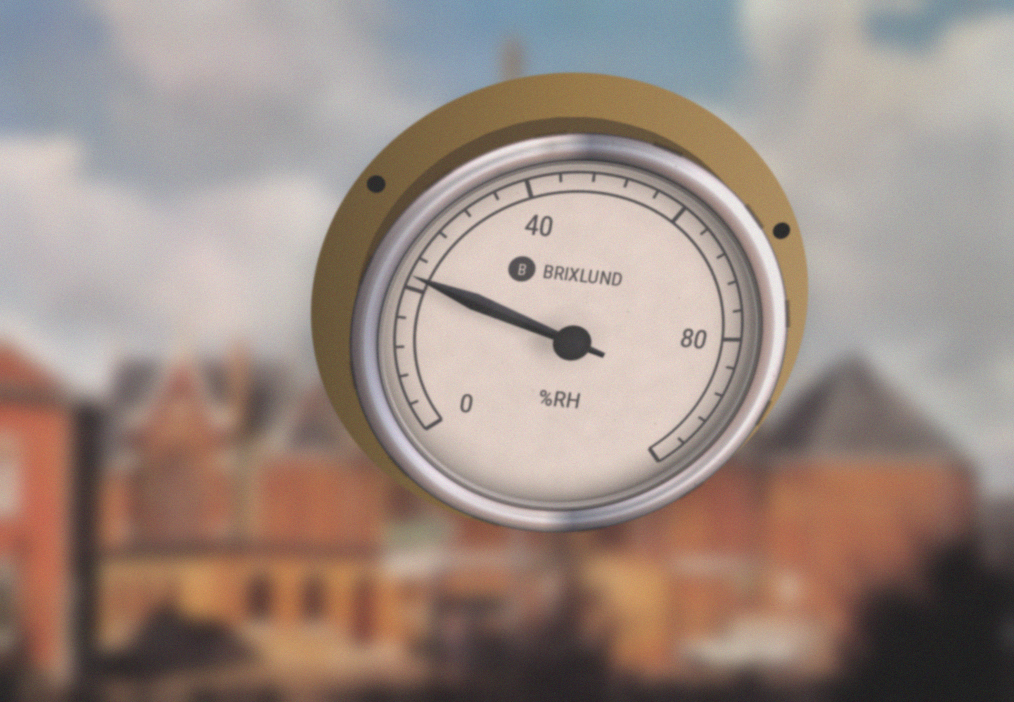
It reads 22 %
